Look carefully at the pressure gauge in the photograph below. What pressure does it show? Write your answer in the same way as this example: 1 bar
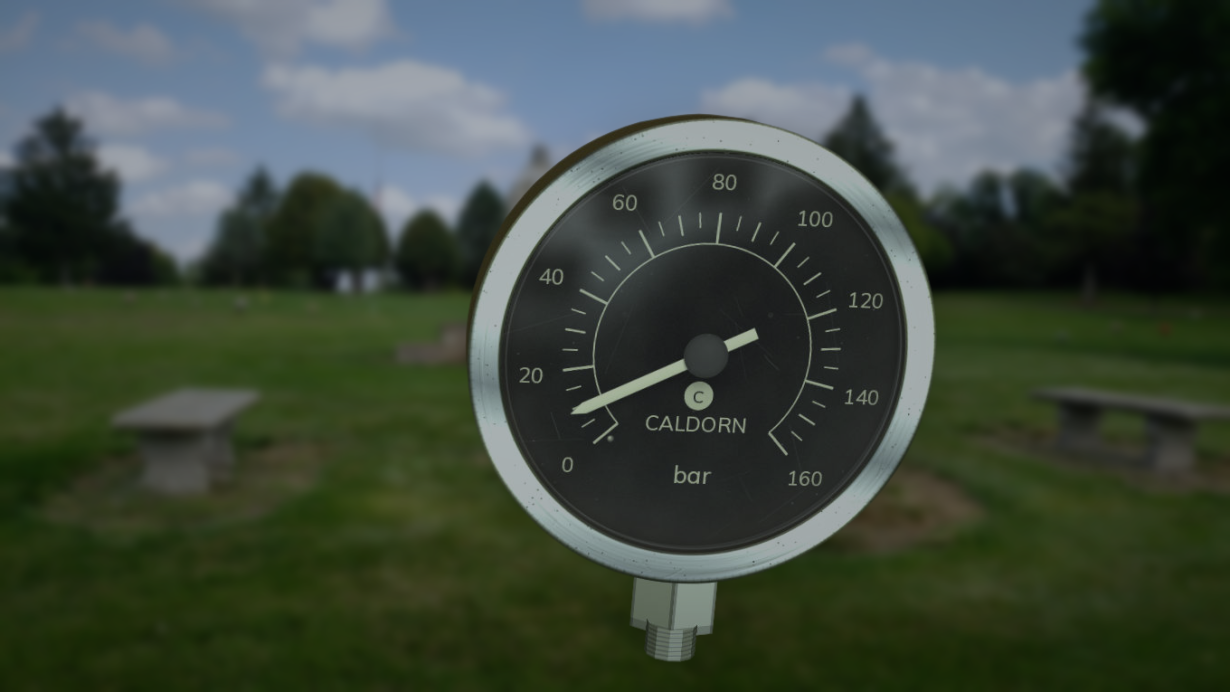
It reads 10 bar
